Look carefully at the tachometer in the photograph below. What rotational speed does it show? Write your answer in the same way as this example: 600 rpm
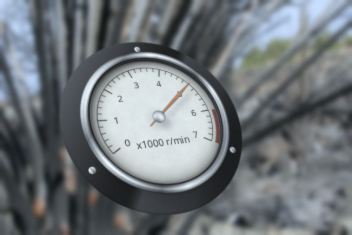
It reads 5000 rpm
